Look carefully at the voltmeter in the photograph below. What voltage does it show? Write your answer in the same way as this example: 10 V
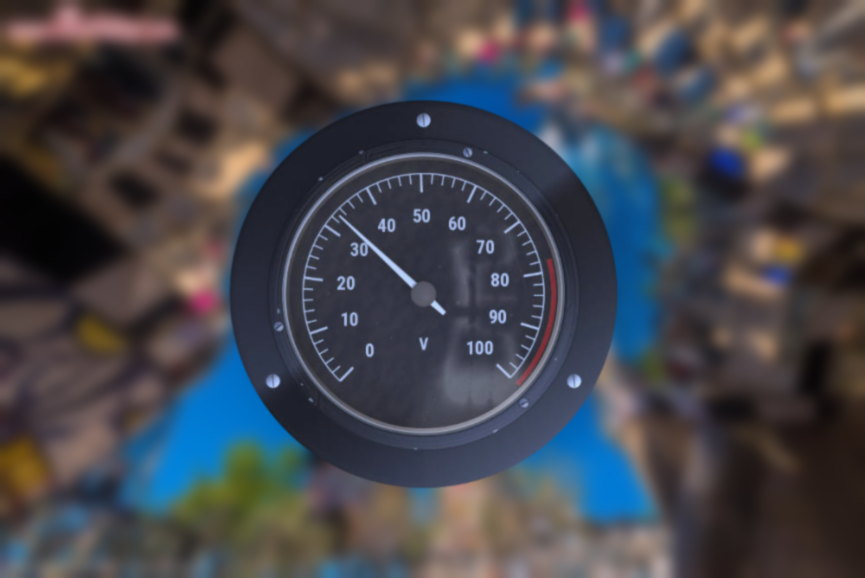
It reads 33 V
